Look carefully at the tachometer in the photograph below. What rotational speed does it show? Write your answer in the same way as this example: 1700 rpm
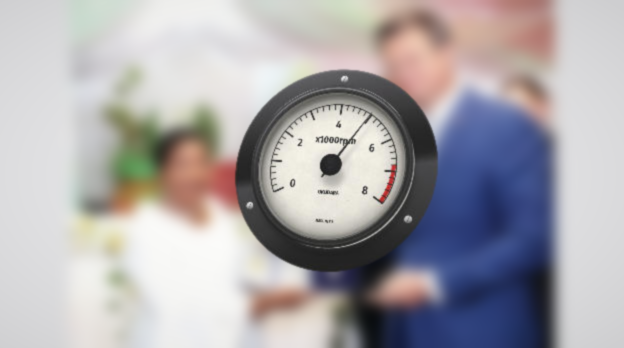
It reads 5000 rpm
